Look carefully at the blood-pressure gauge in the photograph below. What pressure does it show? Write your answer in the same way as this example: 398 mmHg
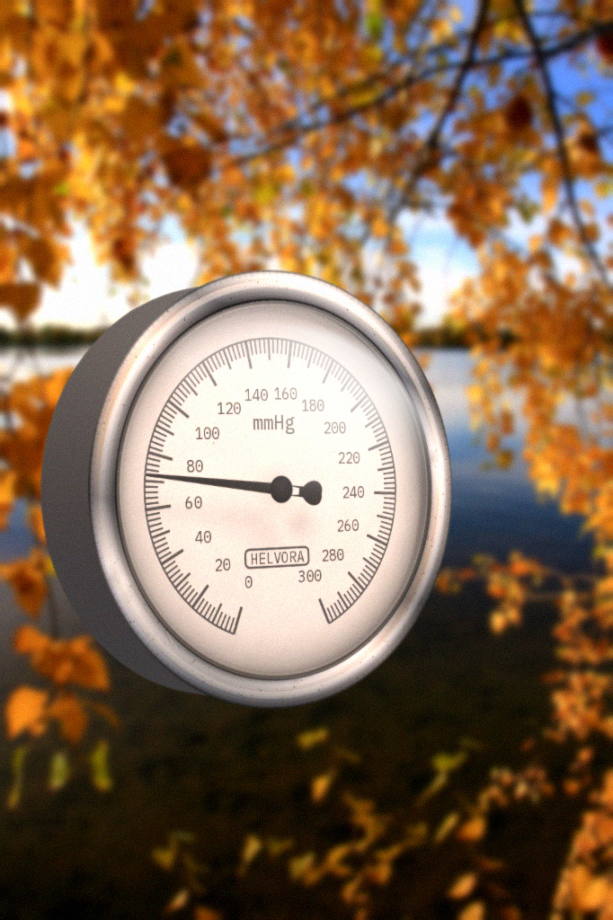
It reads 72 mmHg
